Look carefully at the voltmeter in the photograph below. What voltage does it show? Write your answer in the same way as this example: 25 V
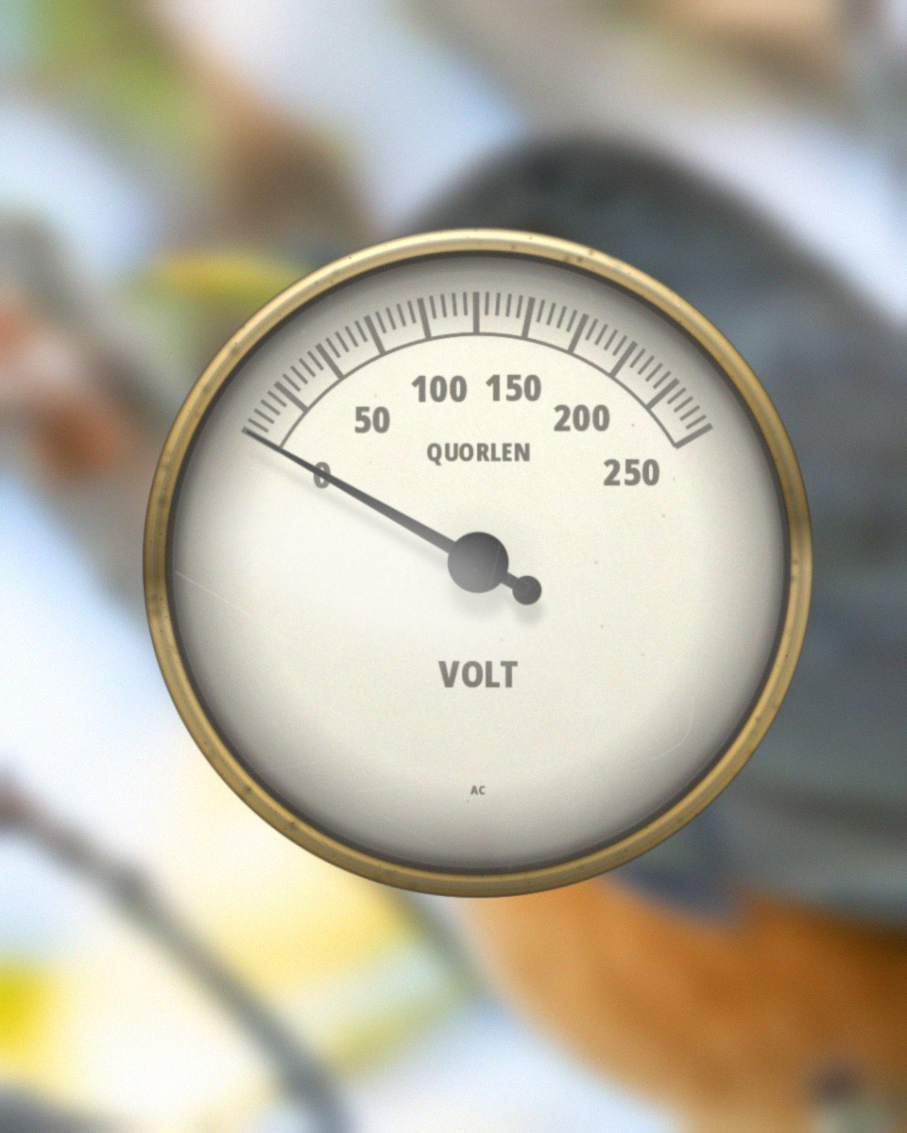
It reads 0 V
